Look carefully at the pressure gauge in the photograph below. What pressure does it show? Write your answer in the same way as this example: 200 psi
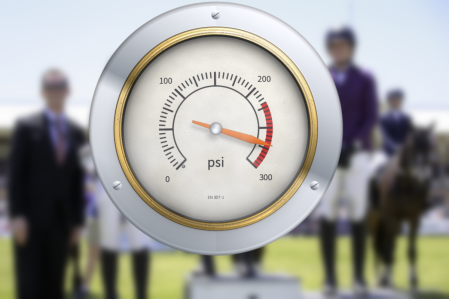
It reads 270 psi
